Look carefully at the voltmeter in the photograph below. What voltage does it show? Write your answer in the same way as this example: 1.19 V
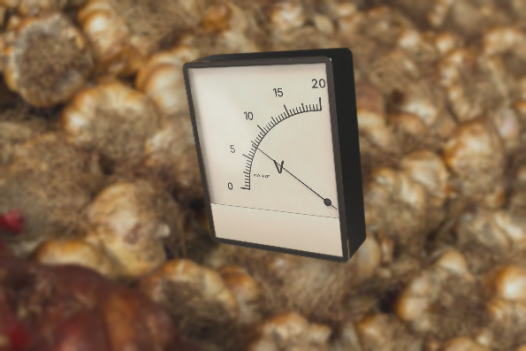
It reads 7.5 V
